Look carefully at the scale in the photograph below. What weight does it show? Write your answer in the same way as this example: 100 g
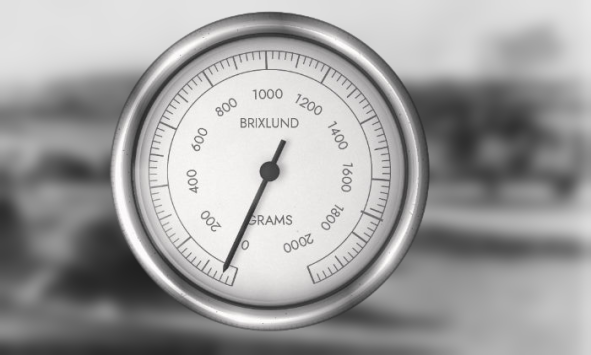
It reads 40 g
